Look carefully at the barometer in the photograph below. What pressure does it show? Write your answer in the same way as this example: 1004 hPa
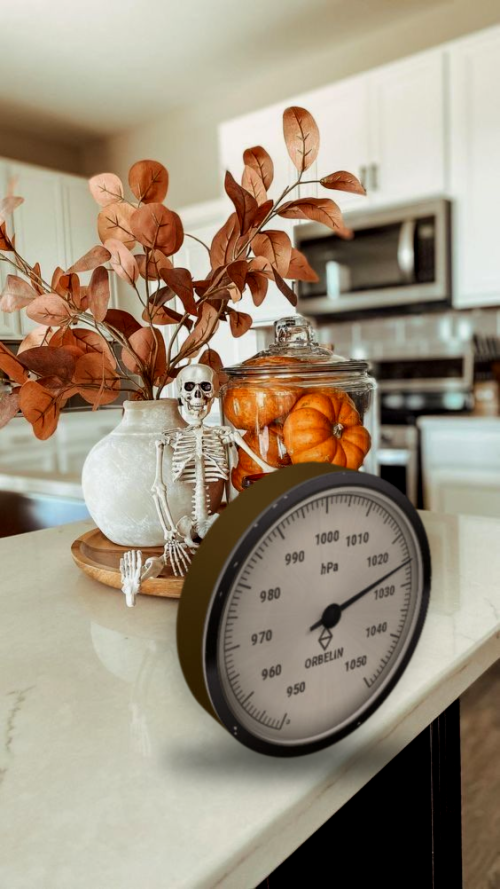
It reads 1025 hPa
